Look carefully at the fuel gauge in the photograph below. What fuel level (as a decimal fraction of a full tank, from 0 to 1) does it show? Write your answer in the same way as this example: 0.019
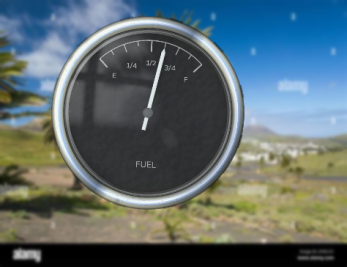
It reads 0.625
